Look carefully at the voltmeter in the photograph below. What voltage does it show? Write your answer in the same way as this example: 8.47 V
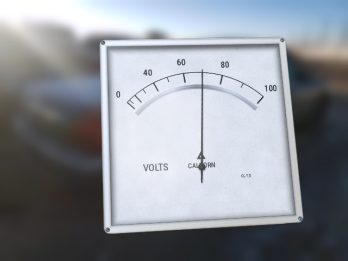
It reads 70 V
